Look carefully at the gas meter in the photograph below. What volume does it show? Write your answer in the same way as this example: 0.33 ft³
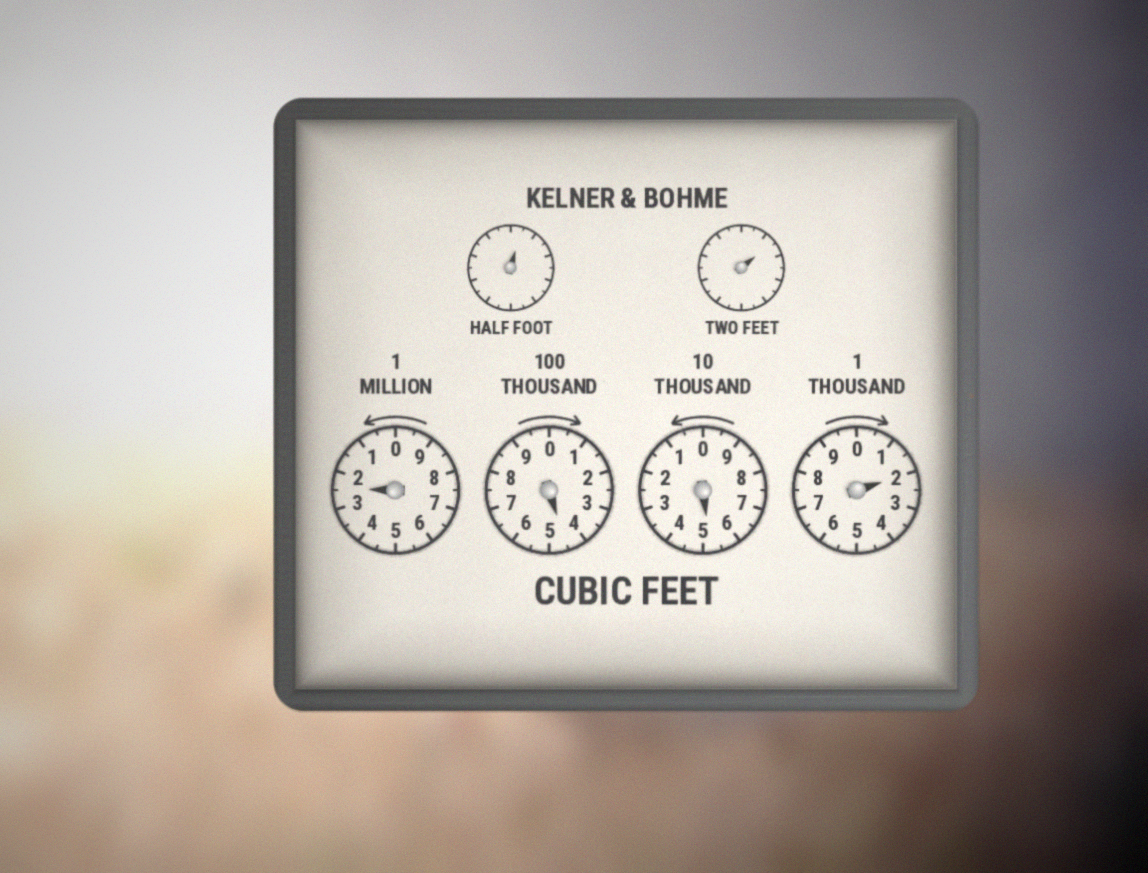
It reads 245200 ft³
